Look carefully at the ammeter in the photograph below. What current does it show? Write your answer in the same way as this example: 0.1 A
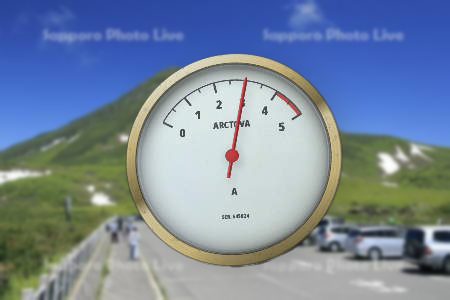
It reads 3 A
